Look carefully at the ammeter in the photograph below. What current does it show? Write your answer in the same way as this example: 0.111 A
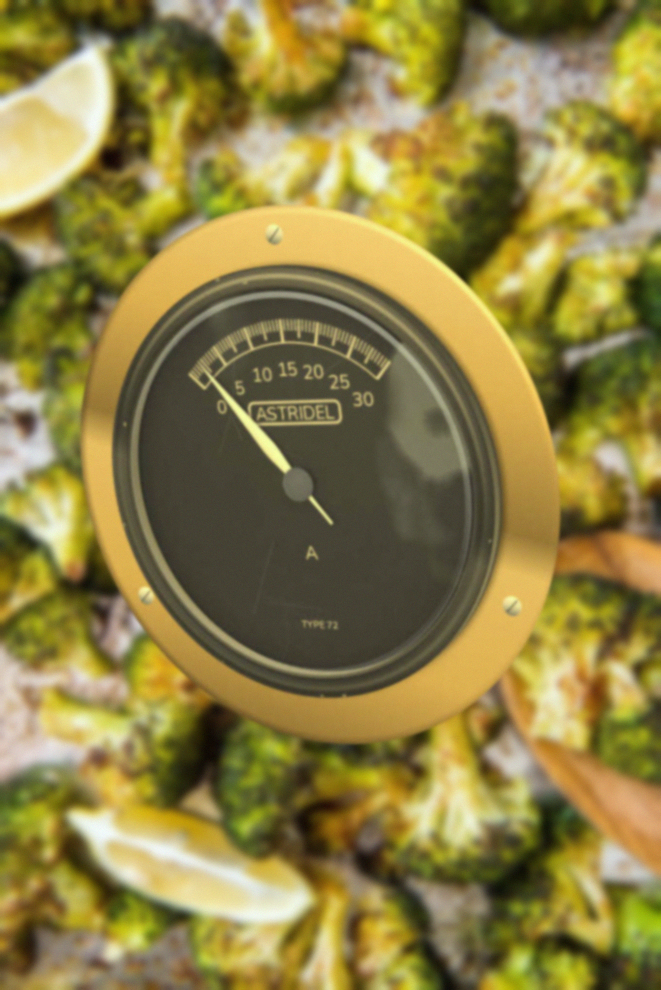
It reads 2.5 A
